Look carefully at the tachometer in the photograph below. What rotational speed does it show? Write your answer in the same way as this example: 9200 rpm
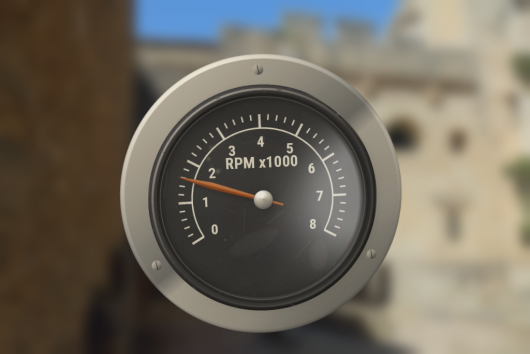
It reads 1600 rpm
